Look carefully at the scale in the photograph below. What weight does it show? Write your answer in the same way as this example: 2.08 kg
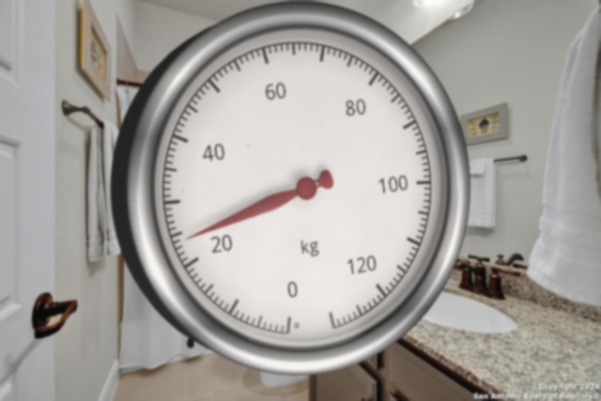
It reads 24 kg
